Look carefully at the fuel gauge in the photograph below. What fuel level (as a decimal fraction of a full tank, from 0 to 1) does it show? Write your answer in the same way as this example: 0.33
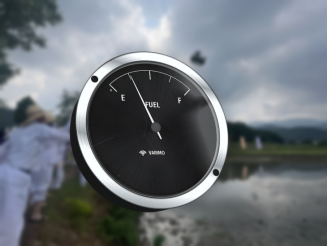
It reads 0.25
